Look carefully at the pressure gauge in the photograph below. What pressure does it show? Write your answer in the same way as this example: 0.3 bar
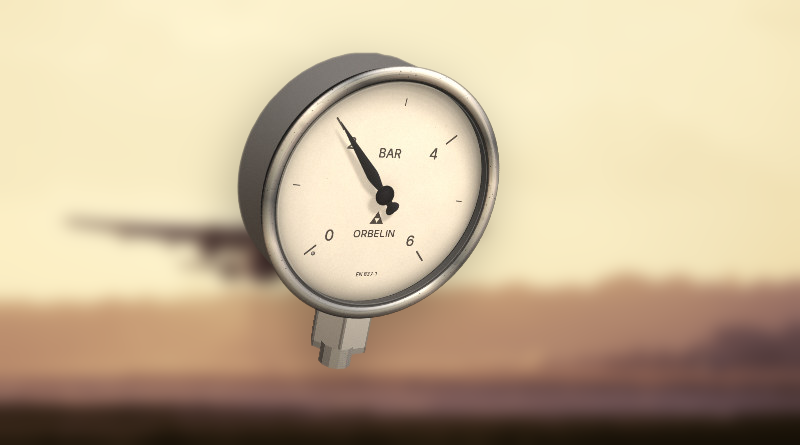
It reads 2 bar
